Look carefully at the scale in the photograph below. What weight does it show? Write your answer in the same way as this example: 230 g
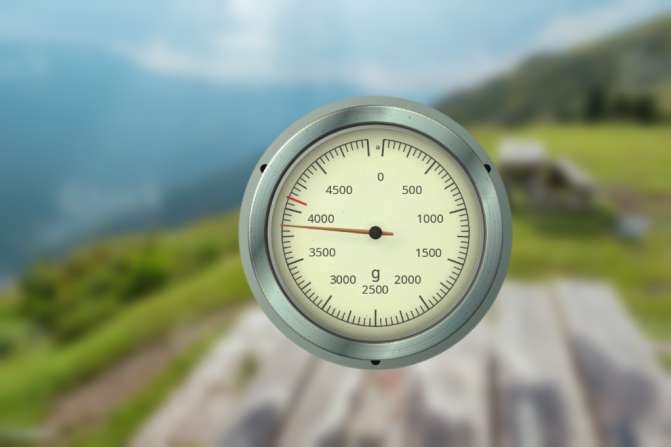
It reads 3850 g
